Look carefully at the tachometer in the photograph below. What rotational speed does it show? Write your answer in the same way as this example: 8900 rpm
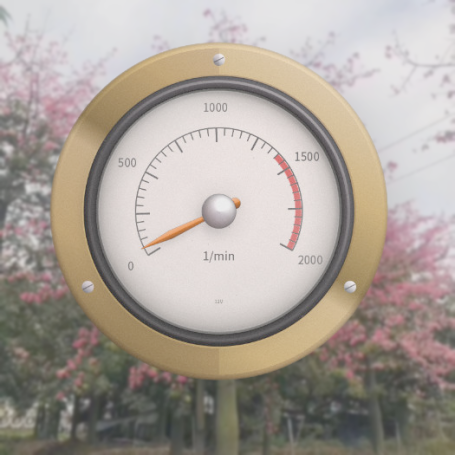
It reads 50 rpm
